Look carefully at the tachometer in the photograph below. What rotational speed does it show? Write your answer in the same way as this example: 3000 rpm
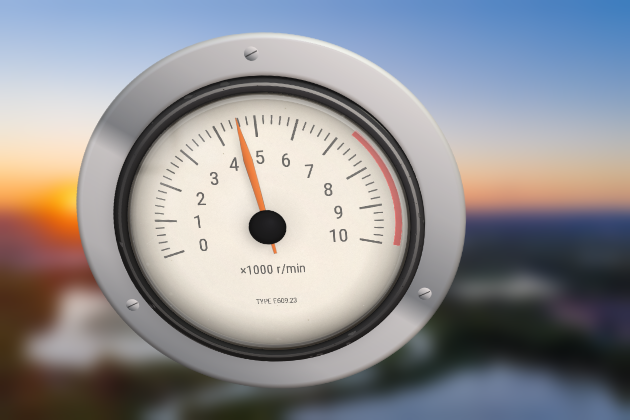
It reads 4600 rpm
